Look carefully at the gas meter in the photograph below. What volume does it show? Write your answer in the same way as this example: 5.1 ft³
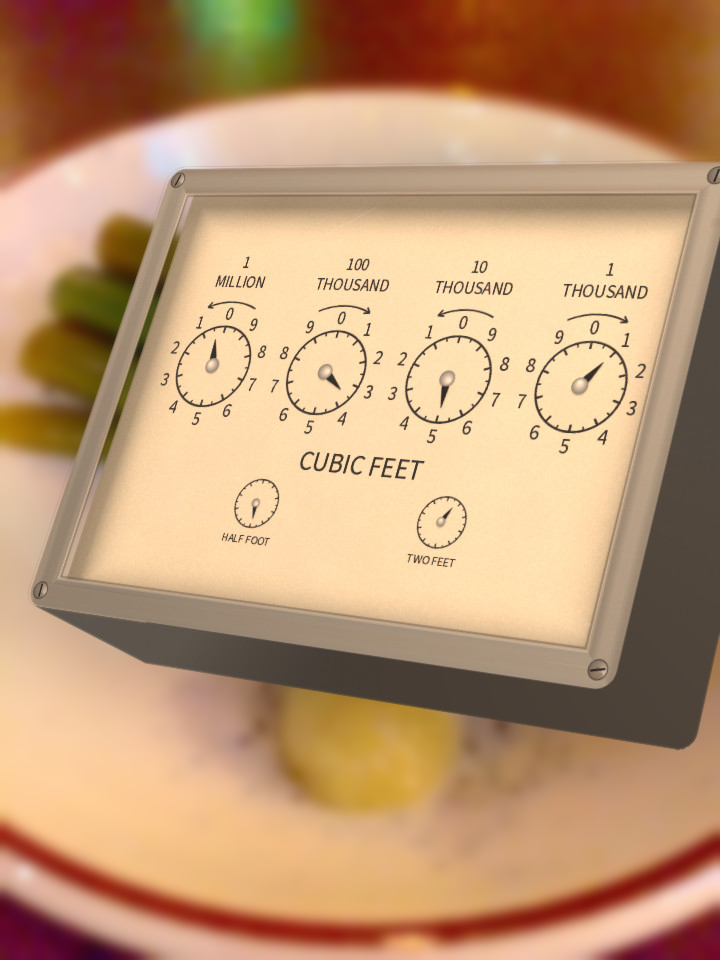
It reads 35100 ft³
